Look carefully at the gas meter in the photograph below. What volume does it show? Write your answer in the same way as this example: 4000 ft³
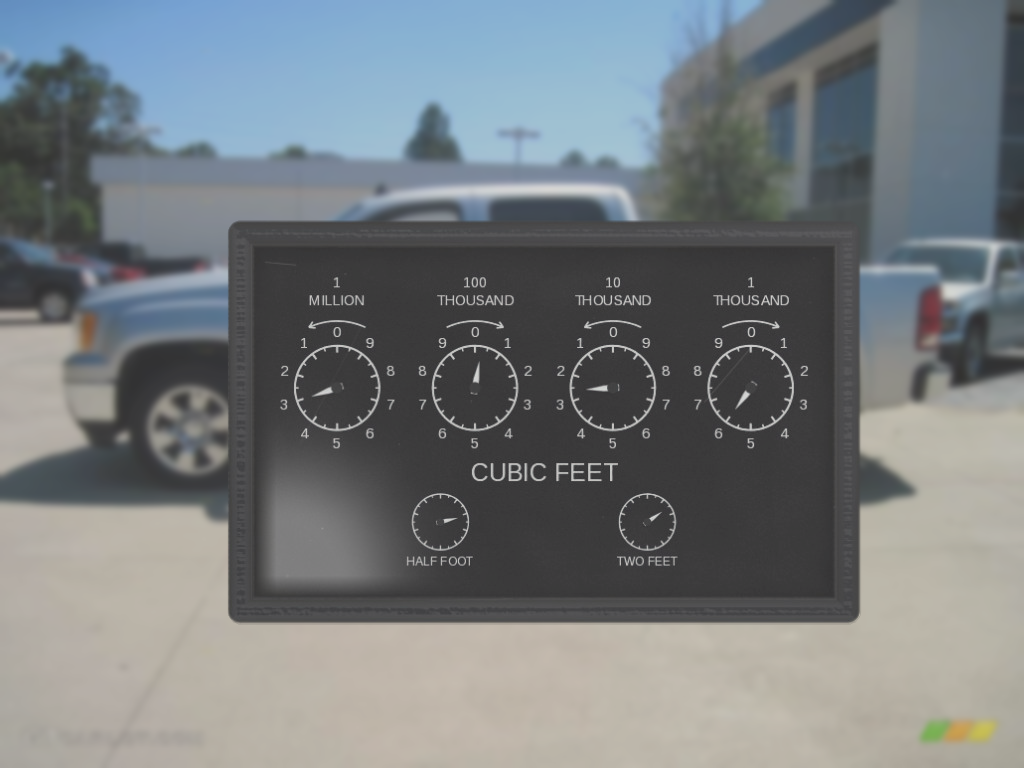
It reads 302600 ft³
